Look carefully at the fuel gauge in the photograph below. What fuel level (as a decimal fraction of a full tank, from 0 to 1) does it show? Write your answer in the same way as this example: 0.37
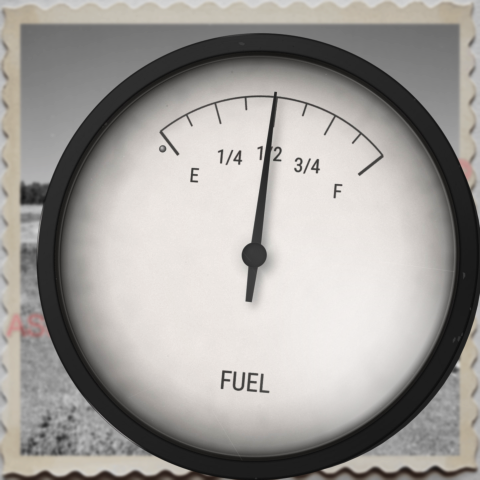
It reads 0.5
